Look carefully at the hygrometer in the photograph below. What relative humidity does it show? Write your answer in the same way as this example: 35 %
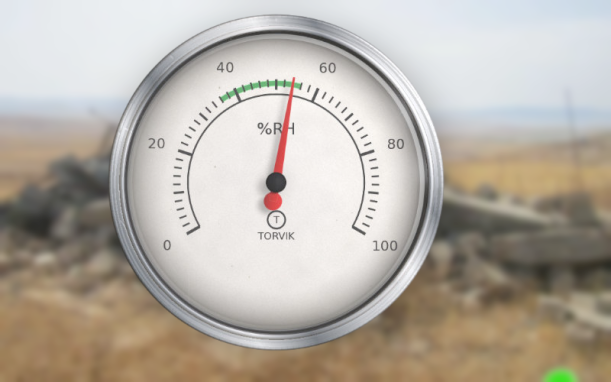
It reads 54 %
